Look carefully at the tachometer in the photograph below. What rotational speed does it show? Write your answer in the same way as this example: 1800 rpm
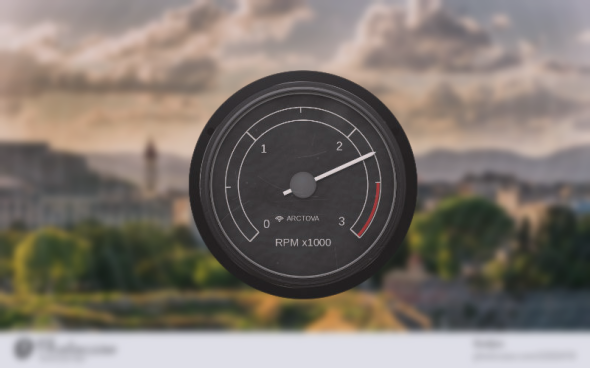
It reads 2250 rpm
